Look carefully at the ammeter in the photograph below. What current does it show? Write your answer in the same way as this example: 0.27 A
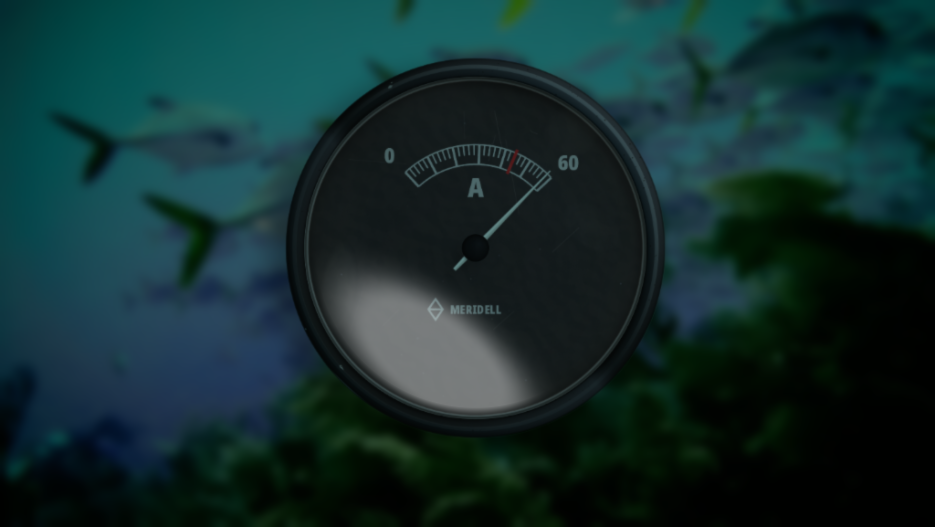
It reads 58 A
